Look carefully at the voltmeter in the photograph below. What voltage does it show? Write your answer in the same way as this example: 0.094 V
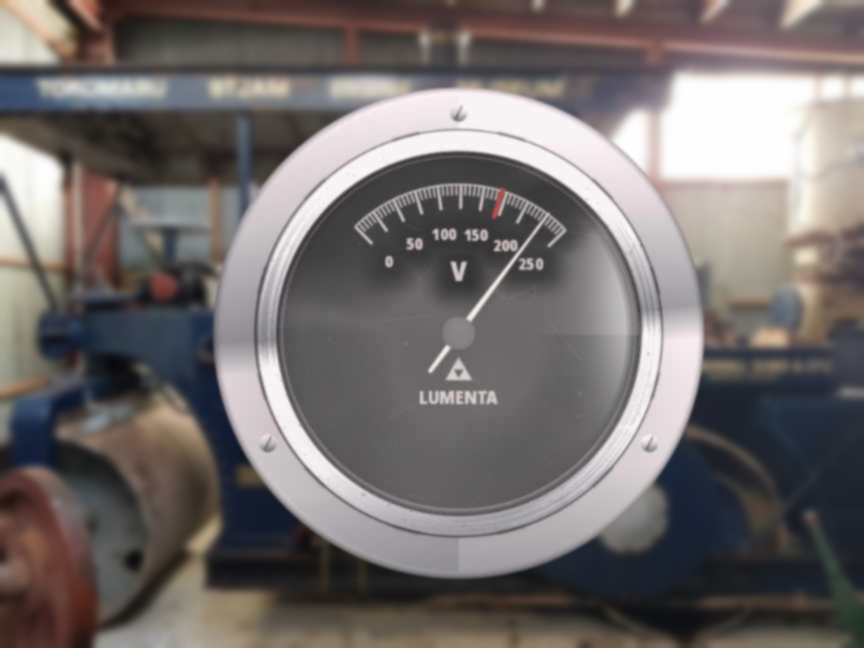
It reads 225 V
